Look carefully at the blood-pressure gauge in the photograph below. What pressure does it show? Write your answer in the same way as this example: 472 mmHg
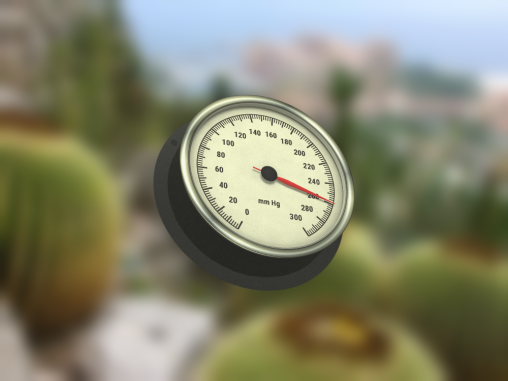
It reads 260 mmHg
